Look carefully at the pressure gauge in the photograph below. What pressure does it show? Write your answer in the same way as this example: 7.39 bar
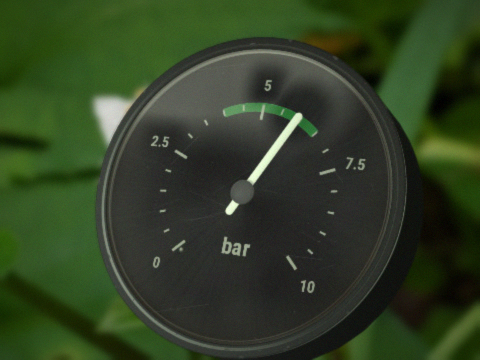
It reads 6 bar
